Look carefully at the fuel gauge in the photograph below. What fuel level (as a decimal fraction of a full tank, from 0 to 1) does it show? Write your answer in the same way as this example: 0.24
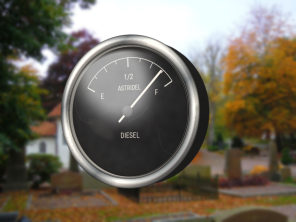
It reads 0.875
